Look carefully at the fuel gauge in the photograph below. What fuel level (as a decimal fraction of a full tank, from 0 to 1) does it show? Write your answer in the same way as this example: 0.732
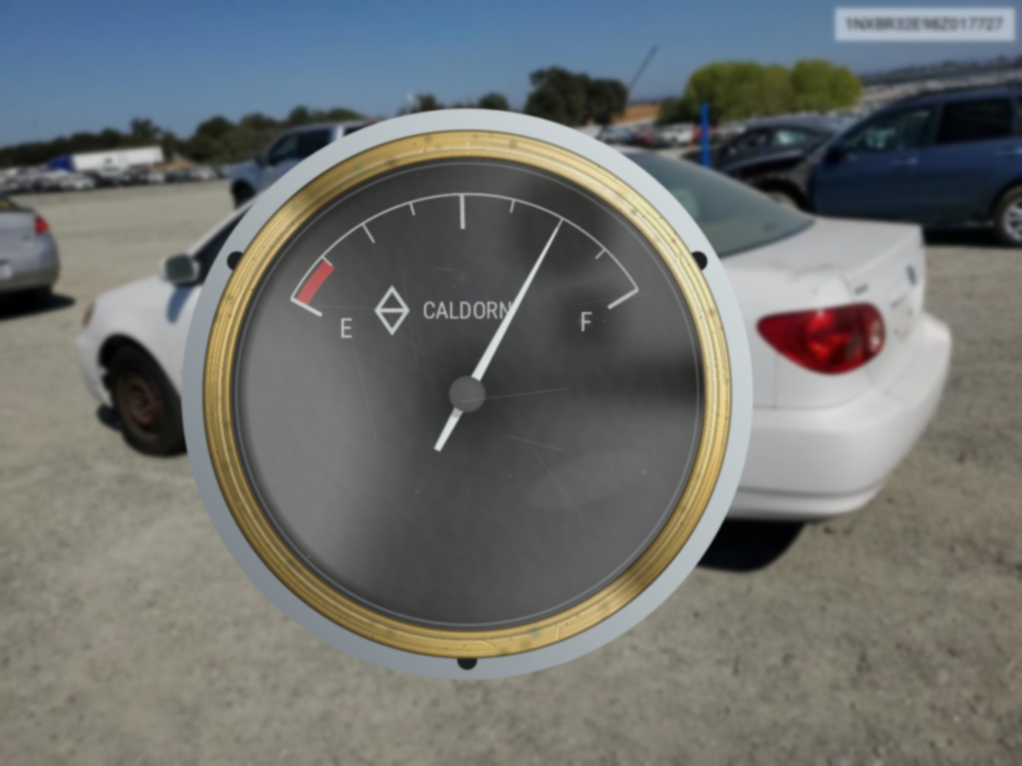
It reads 0.75
